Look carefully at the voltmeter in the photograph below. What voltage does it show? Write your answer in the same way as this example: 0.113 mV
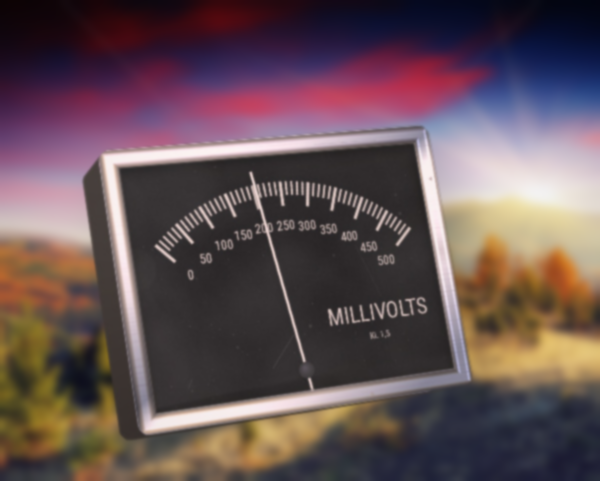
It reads 200 mV
